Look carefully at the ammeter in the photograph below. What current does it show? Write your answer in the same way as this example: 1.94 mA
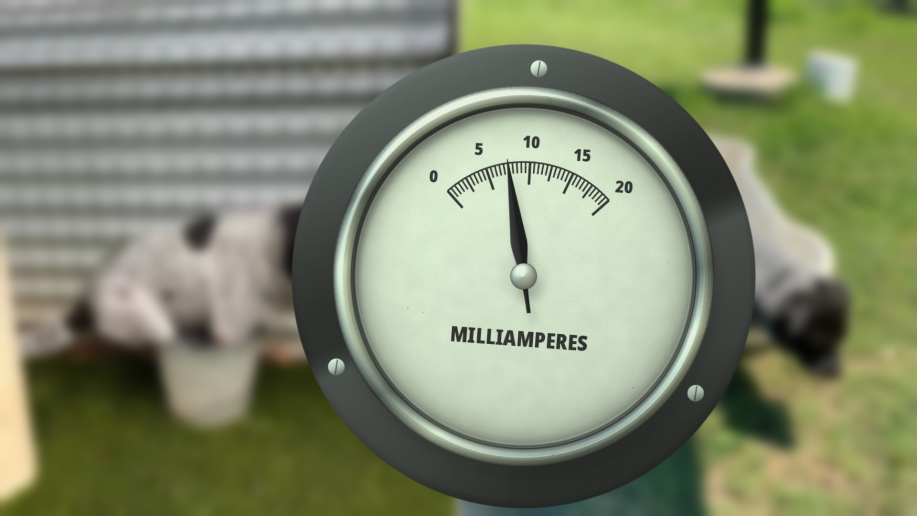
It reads 7.5 mA
